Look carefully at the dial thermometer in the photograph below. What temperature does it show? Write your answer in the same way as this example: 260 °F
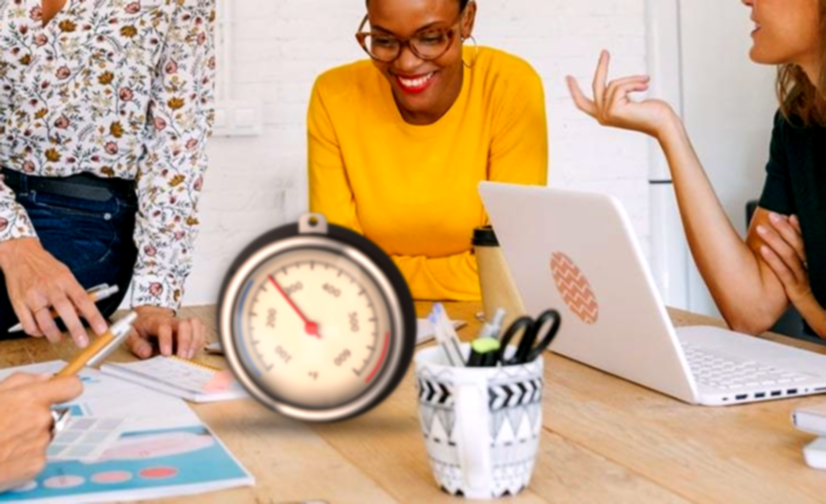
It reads 275 °F
